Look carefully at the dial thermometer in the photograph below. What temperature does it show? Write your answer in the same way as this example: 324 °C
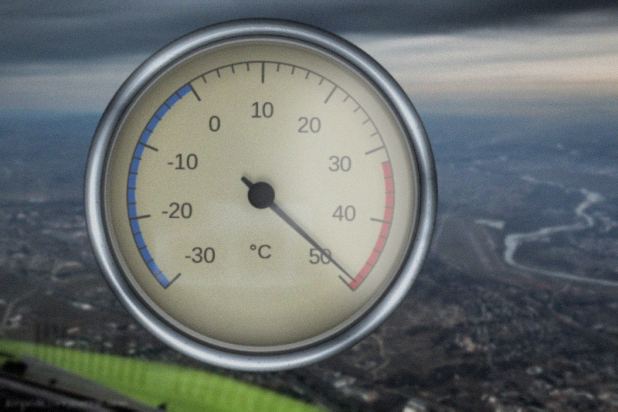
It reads 49 °C
